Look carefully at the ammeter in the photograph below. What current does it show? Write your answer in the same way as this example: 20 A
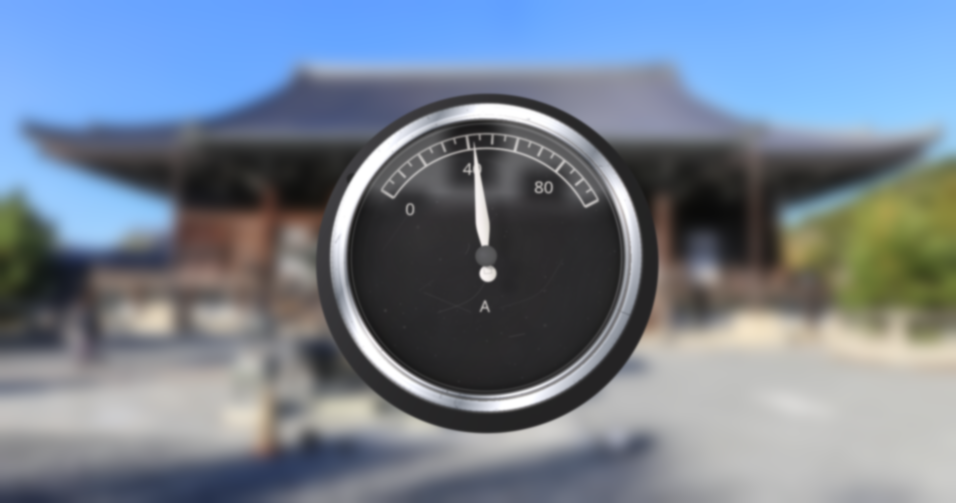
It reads 42.5 A
